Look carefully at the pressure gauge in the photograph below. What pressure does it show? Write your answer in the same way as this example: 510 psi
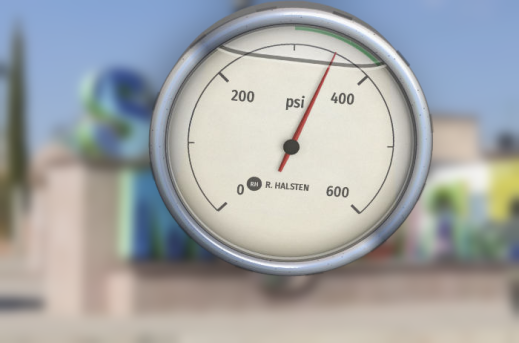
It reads 350 psi
